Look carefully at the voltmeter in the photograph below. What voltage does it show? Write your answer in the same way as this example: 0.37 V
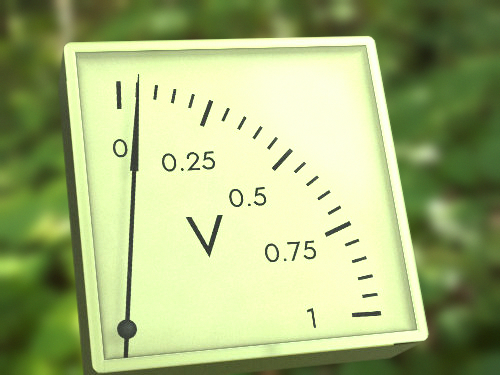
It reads 0.05 V
